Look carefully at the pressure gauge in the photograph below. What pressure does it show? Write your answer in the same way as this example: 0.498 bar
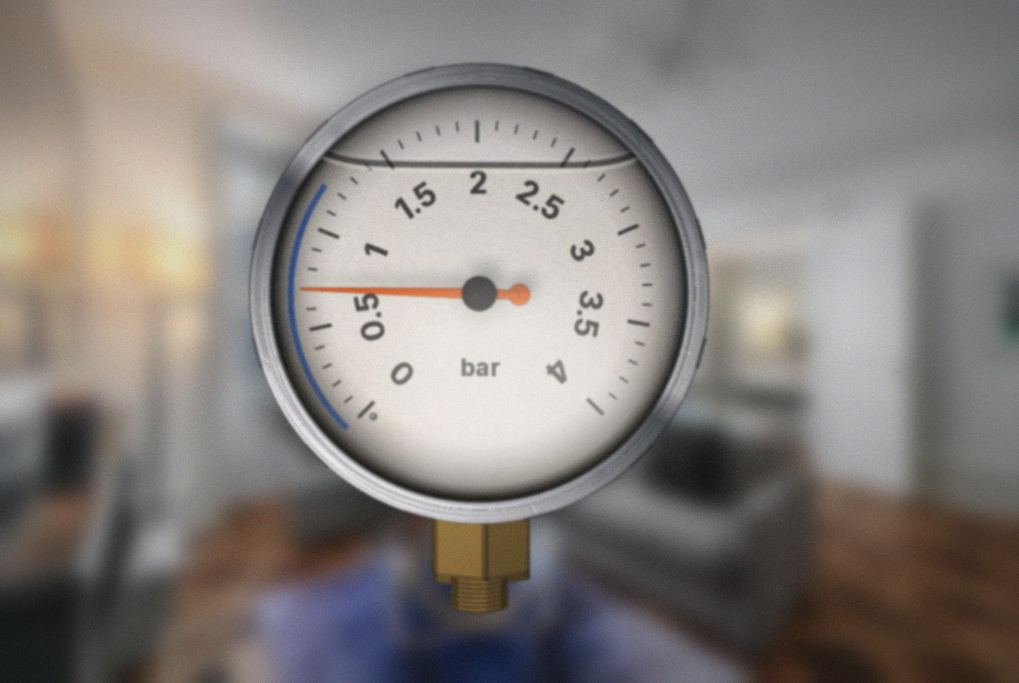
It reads 0.7 bar
